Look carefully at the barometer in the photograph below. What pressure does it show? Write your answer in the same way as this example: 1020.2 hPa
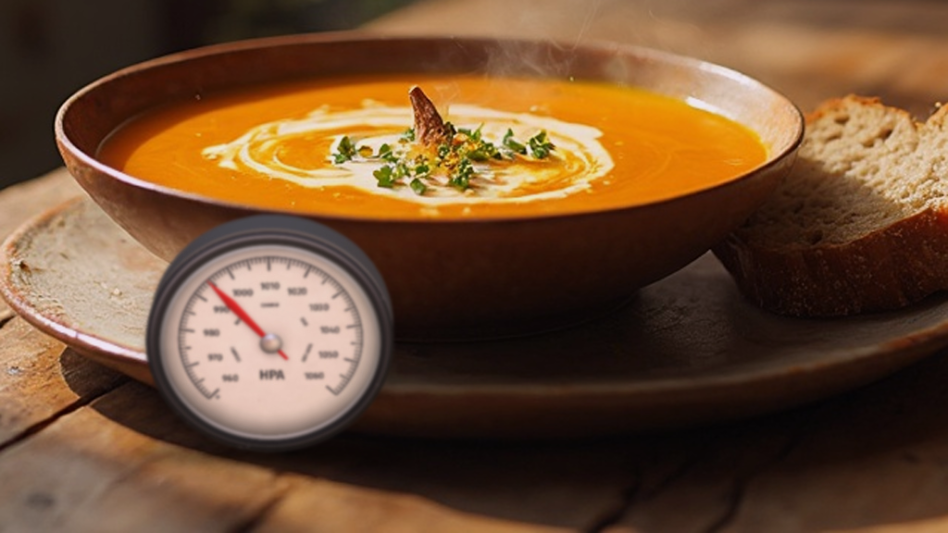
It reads 995 hPa
